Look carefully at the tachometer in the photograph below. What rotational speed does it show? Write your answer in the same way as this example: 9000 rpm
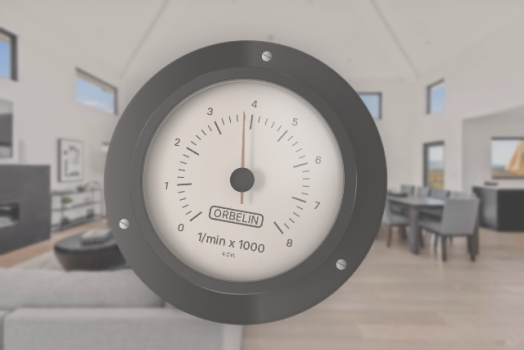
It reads 3800 rpm
